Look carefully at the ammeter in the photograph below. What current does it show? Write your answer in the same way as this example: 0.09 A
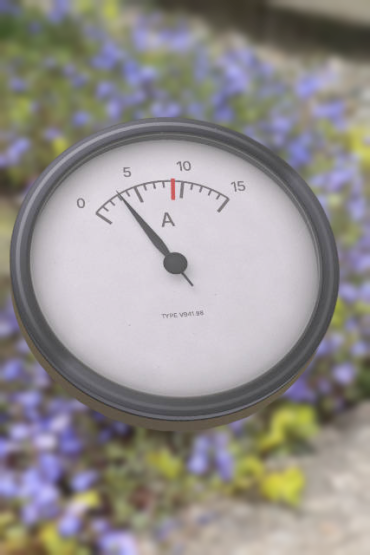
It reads 3 A
